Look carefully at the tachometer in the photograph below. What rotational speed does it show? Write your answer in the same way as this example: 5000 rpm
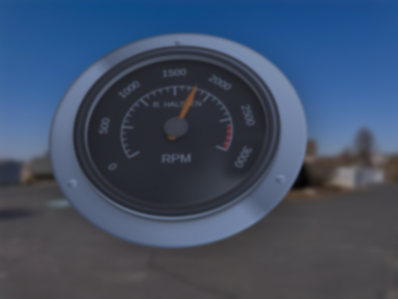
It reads 1800 rpm
